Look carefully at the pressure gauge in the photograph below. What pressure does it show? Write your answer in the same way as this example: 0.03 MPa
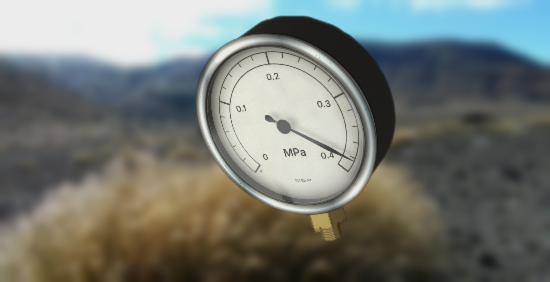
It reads 0.38 MPa
